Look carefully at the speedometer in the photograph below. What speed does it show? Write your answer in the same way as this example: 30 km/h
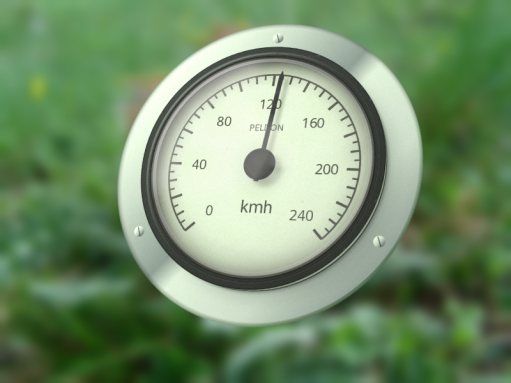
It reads 125 km/h
